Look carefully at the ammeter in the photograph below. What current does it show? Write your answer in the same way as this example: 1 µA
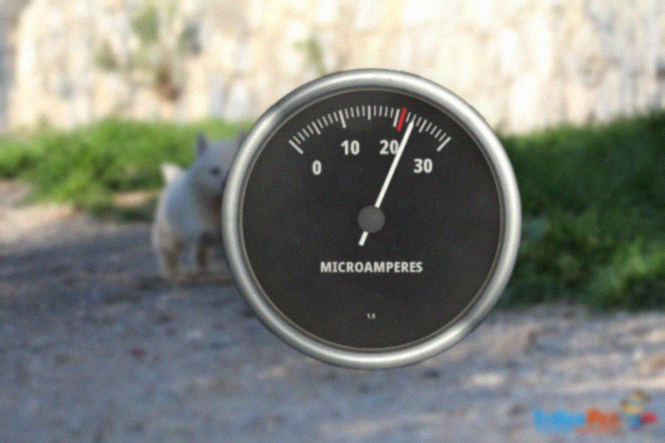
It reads 23 µA
